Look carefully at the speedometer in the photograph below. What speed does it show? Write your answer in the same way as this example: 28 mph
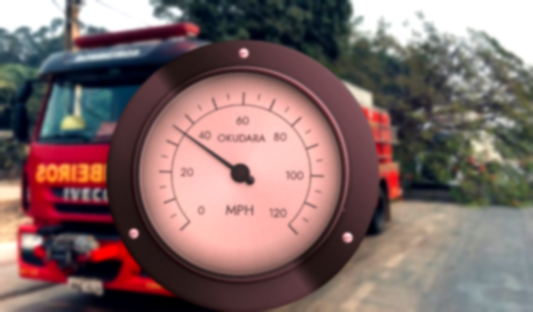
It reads 35 mph
